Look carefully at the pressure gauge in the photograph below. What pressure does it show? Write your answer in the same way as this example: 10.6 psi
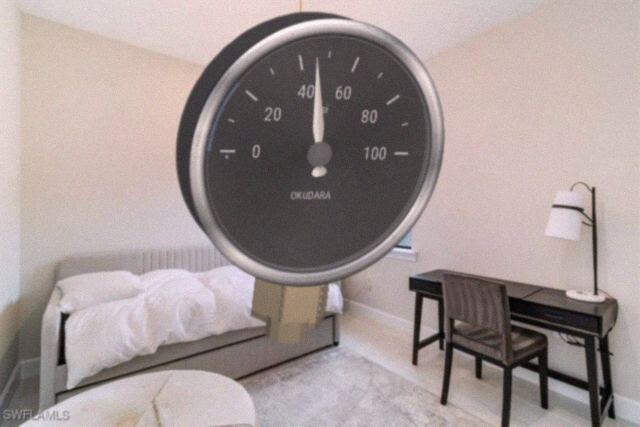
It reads 45 psi
